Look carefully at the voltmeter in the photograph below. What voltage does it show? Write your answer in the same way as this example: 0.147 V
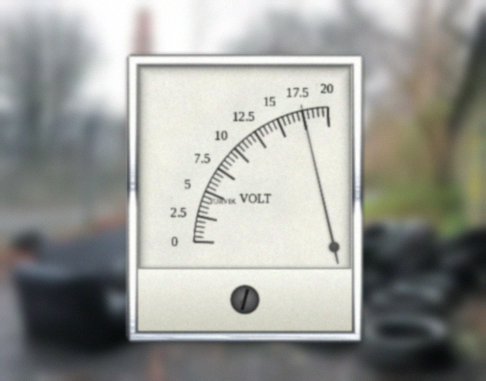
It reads 17.5 V
